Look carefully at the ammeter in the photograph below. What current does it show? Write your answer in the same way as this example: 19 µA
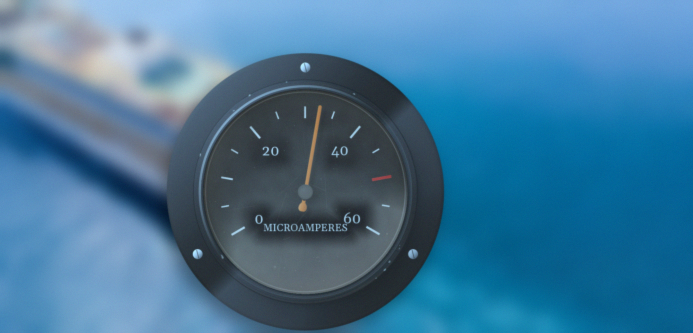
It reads 32.5 µA
